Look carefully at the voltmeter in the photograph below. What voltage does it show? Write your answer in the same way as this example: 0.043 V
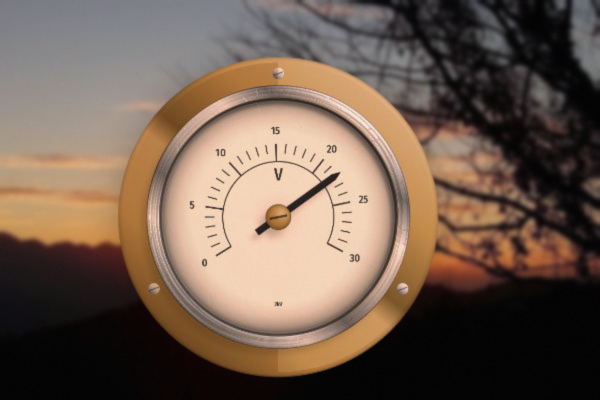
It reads 22 V
